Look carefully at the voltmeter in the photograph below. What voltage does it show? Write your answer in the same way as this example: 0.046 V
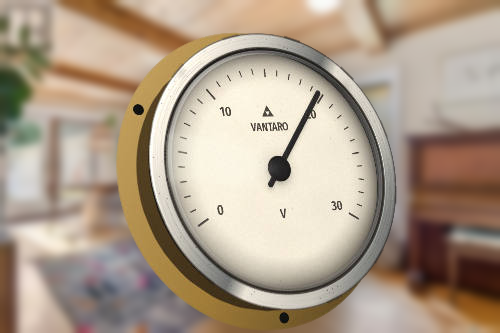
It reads 19.5 V
